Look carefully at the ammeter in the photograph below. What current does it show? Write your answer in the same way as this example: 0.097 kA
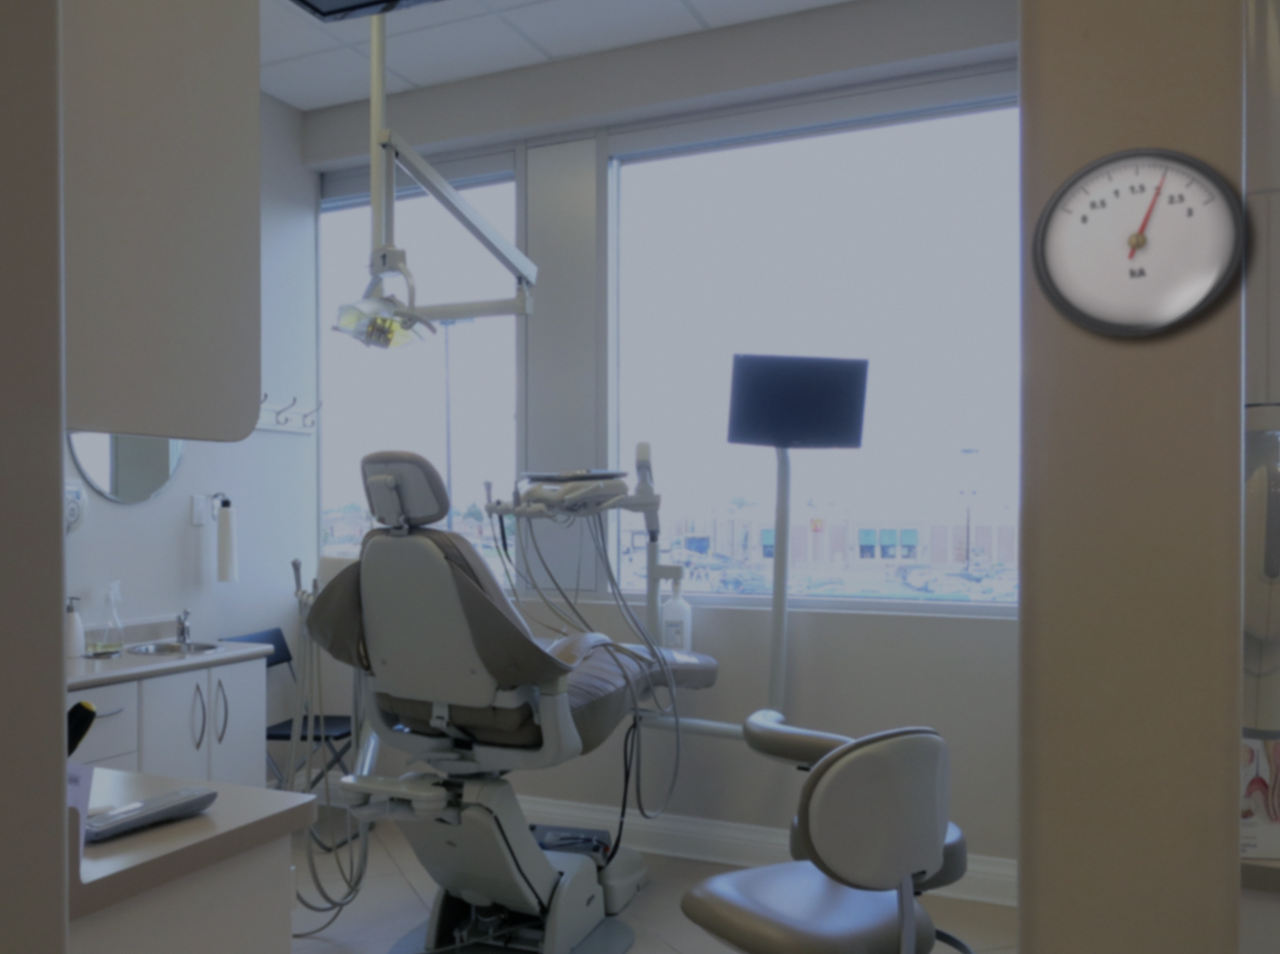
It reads 2 kA
